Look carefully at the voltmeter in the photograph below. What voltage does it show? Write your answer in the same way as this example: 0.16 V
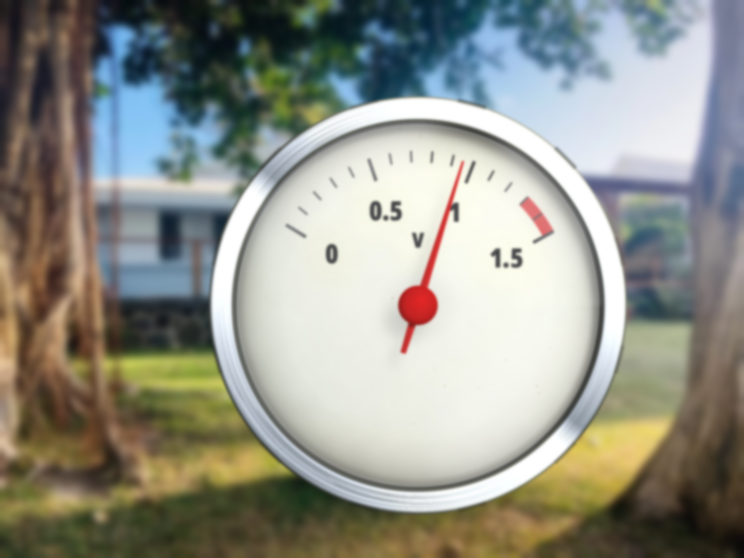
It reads 0.95 V
